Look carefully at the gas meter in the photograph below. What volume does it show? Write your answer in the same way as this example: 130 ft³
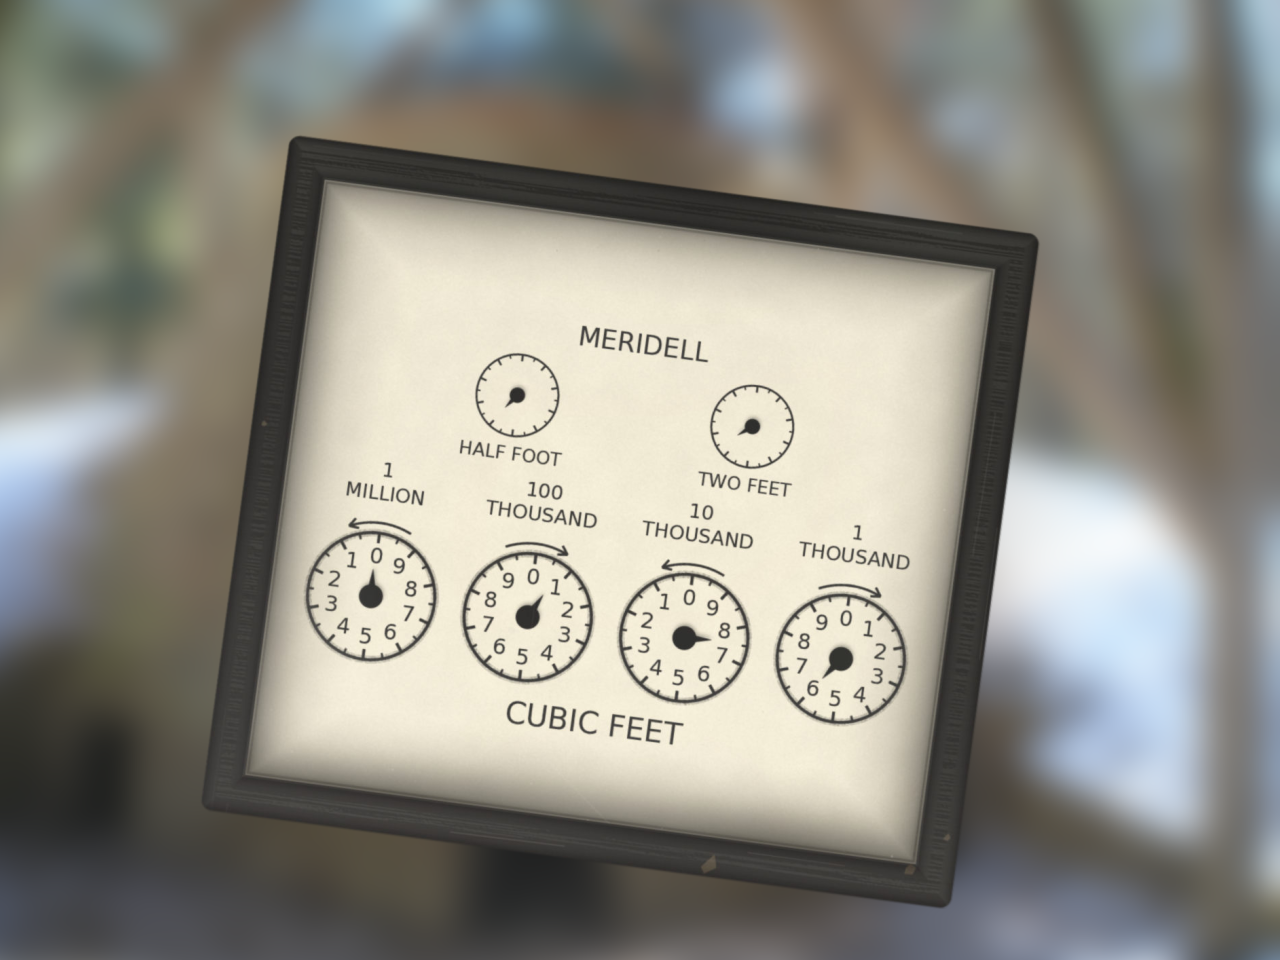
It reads 7600 ft³
